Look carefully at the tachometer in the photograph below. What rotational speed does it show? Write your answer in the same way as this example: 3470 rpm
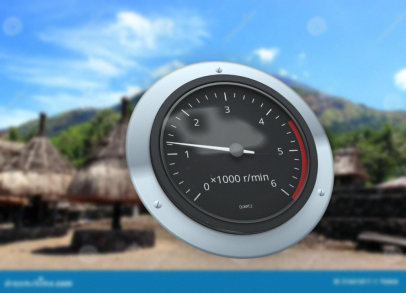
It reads 1200 rpm
